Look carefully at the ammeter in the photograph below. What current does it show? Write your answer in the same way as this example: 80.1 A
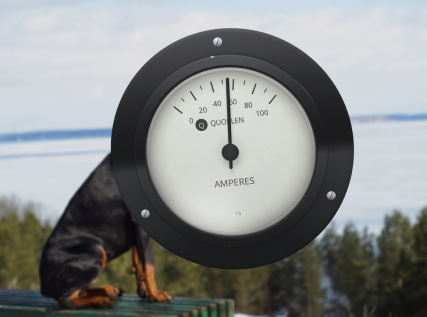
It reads 55 A
